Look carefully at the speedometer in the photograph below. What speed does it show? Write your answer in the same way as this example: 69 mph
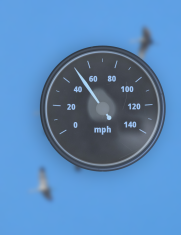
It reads 50 mph
